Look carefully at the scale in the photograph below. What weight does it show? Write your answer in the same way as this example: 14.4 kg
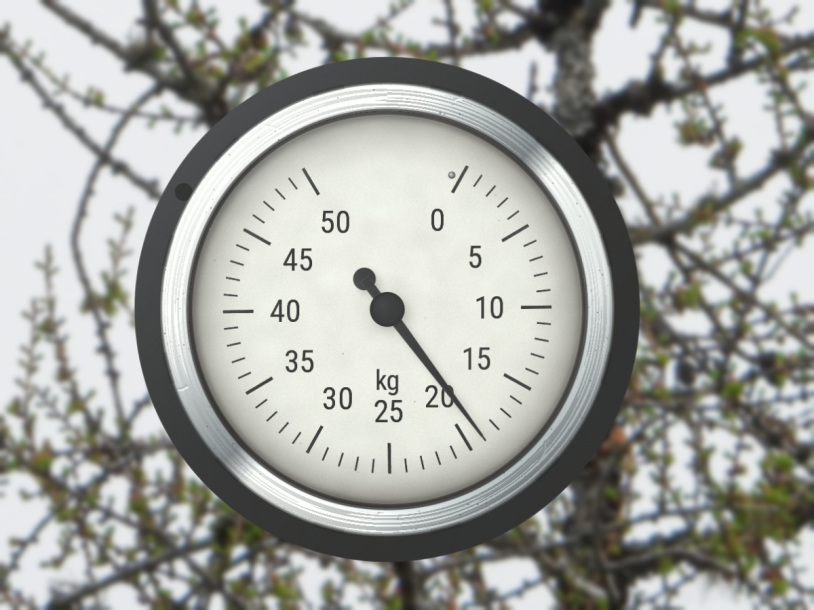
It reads 19 kg
